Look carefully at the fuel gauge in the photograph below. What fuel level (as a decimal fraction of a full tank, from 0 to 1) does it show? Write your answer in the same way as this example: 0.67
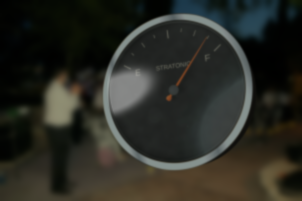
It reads 0.875
